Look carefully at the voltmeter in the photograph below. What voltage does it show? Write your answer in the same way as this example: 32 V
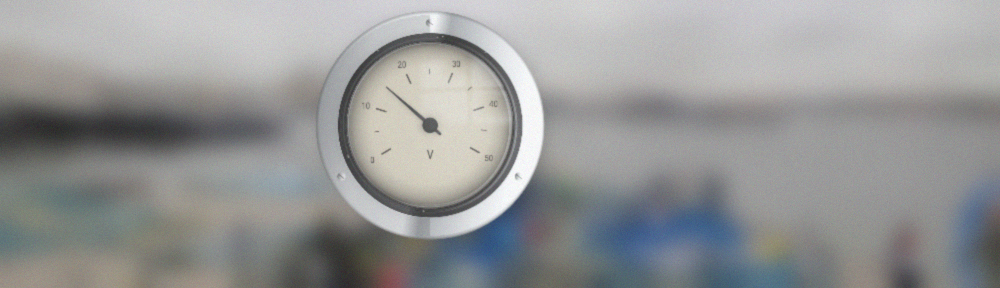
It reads 15 V
